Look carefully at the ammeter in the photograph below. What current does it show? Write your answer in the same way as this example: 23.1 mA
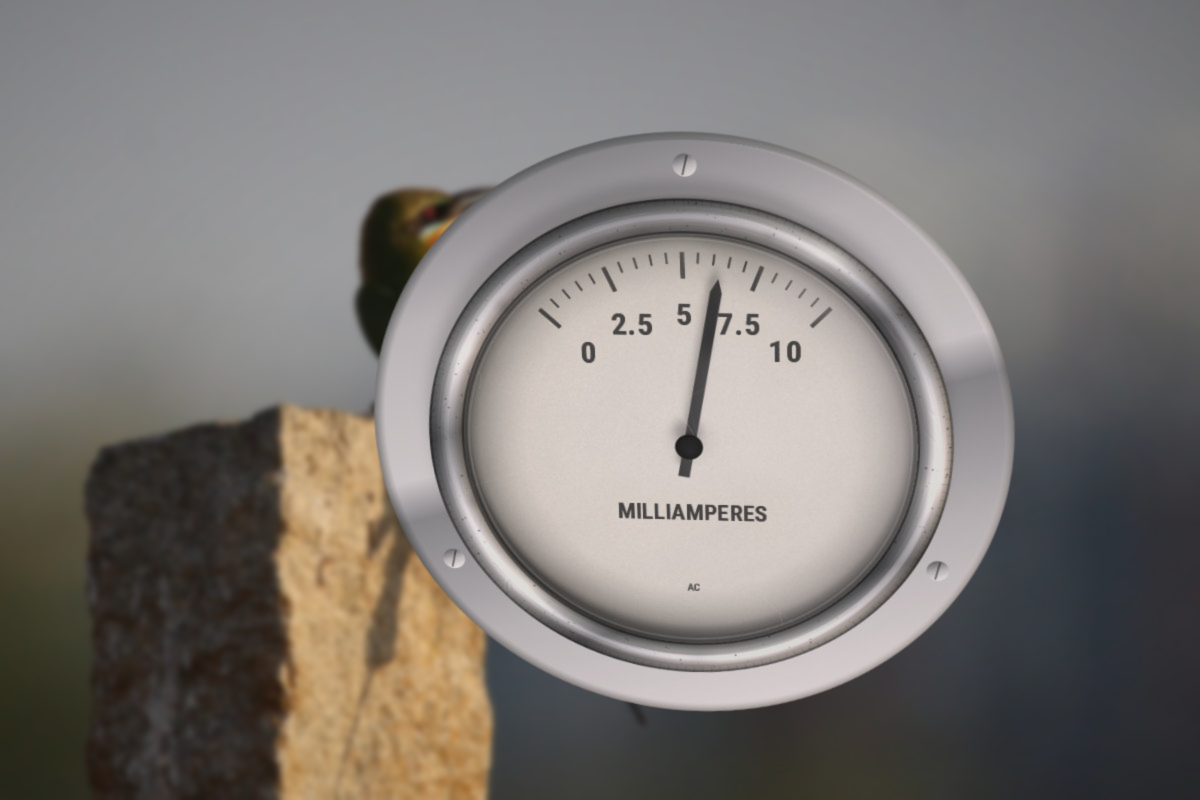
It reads 6.25 mA
